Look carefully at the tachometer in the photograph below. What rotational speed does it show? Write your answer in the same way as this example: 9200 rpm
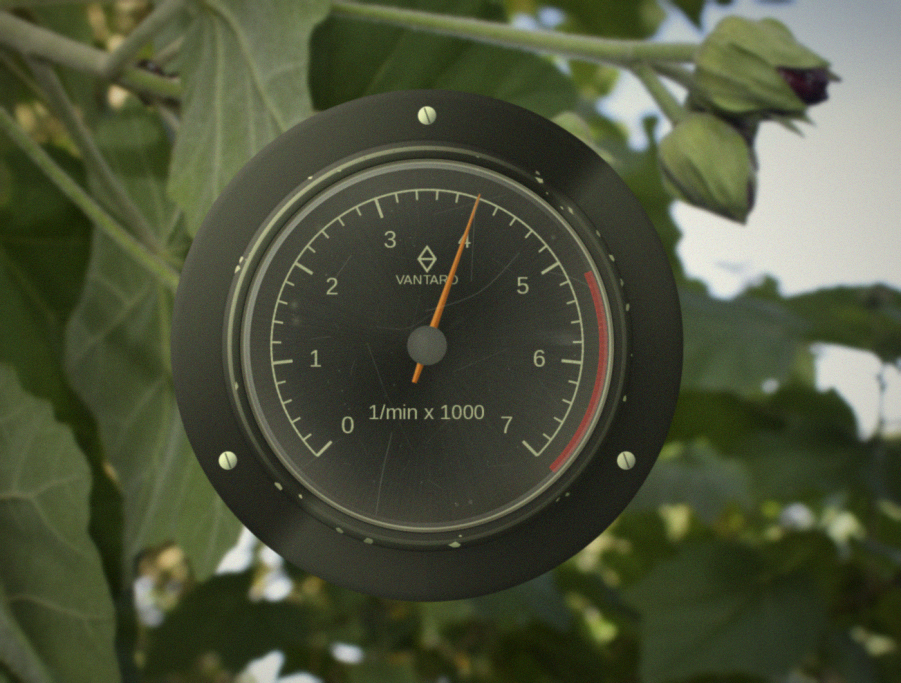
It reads 4000 rpm
